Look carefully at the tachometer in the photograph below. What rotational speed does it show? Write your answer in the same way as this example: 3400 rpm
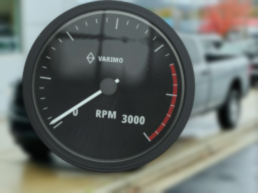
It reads 50 rpm
